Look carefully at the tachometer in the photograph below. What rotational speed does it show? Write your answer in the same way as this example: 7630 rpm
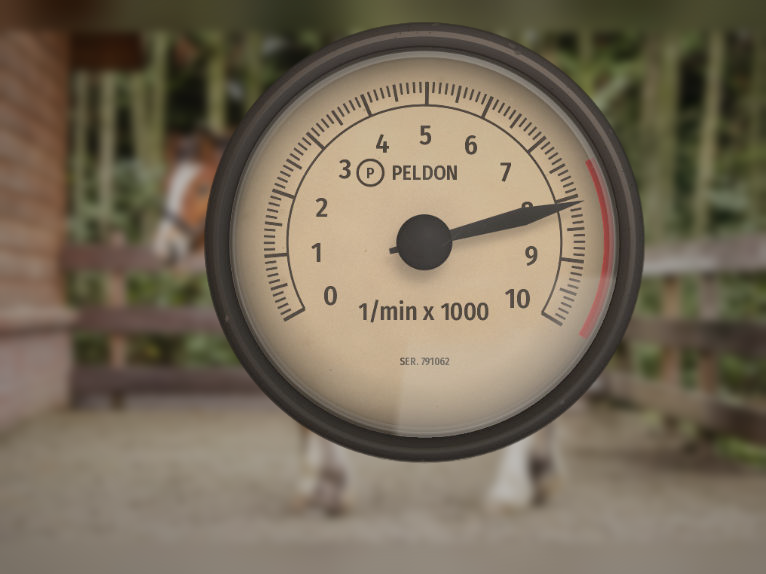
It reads 8100 rpm
